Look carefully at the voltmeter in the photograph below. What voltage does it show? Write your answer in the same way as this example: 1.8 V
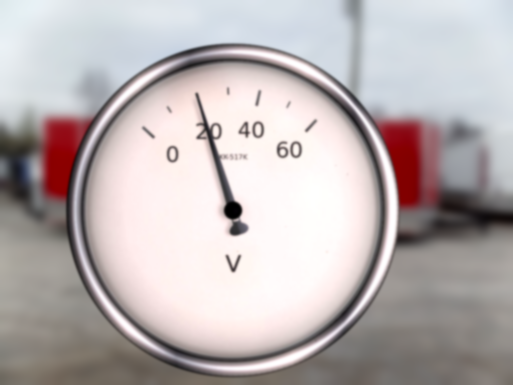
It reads 20 V
